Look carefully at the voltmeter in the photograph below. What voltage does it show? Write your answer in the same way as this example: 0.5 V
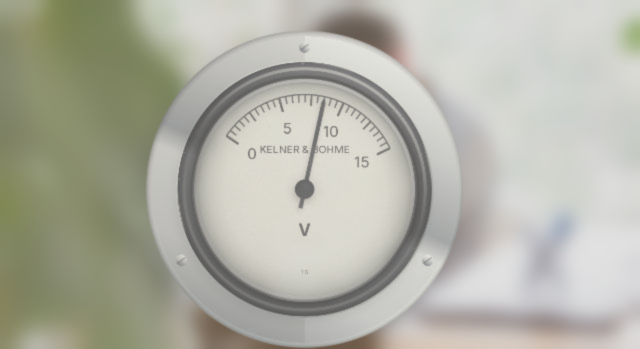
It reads 8.5 V
